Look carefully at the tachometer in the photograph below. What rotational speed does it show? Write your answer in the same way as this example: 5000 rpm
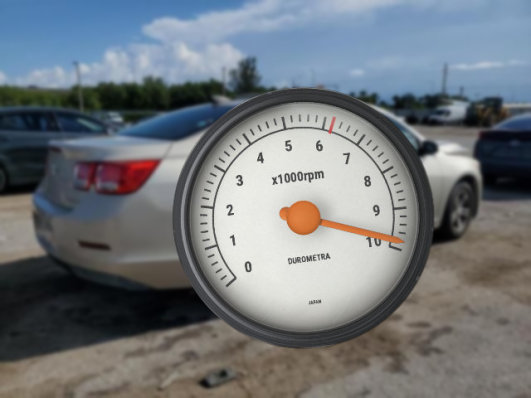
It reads 9800 rpm
